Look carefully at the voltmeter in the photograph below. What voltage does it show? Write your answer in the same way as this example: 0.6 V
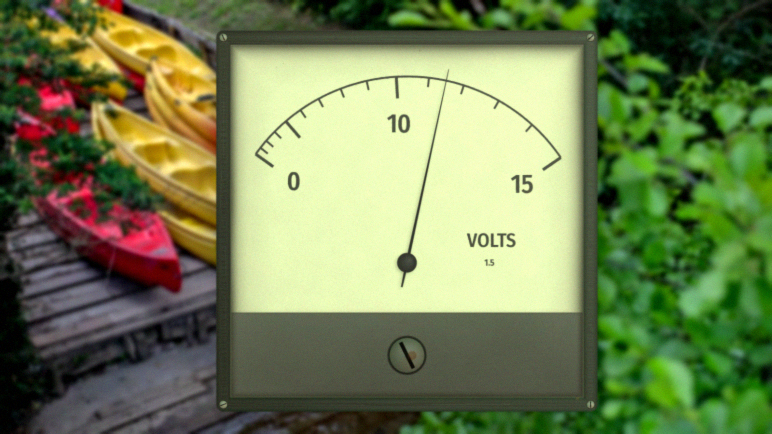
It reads 11.5 V
